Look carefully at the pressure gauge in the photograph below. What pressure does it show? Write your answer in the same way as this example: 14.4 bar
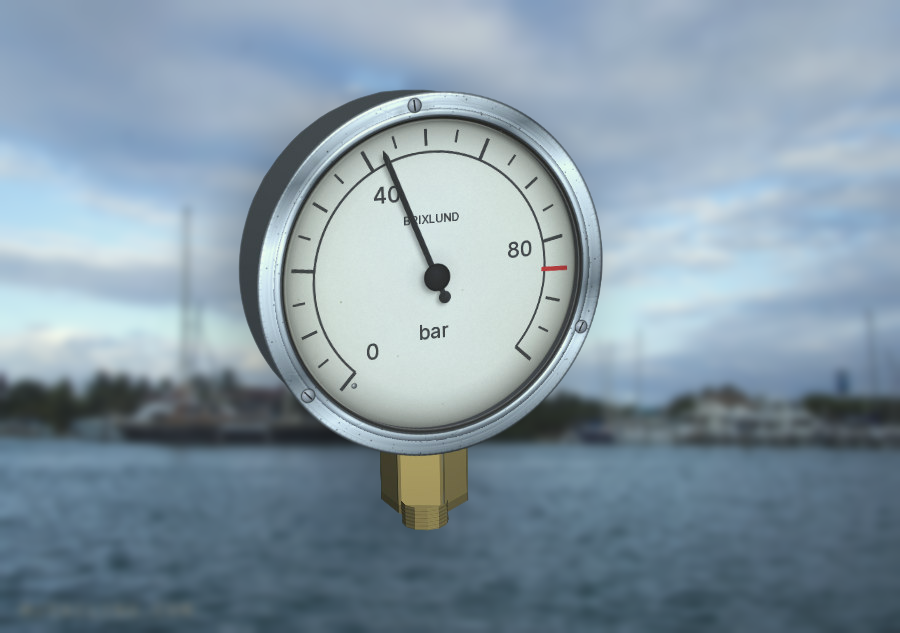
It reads 42.5 bar
